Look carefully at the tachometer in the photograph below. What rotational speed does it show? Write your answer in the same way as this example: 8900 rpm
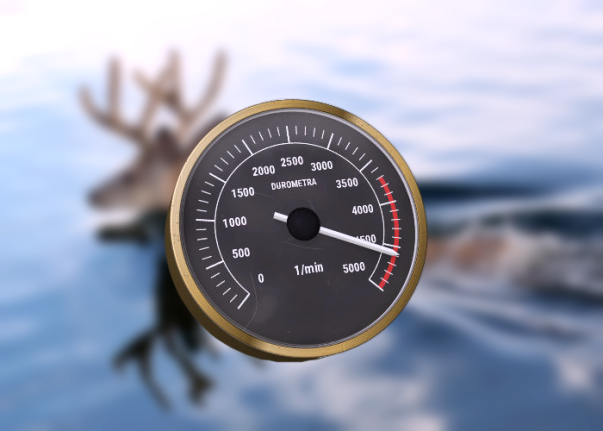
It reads 4600 rpm
